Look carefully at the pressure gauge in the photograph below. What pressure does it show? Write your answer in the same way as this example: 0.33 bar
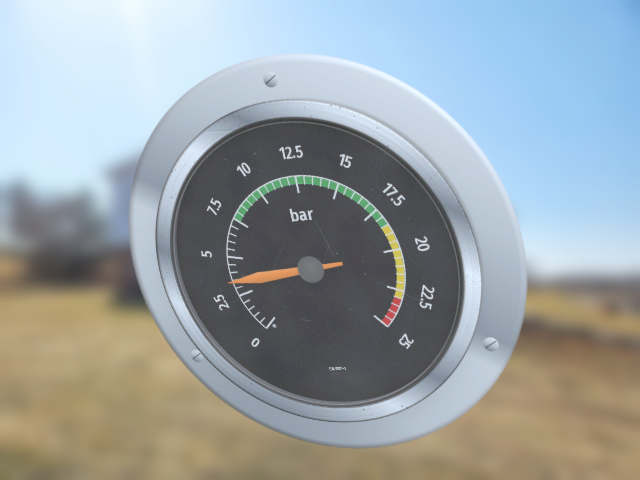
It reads 3.5 bar
